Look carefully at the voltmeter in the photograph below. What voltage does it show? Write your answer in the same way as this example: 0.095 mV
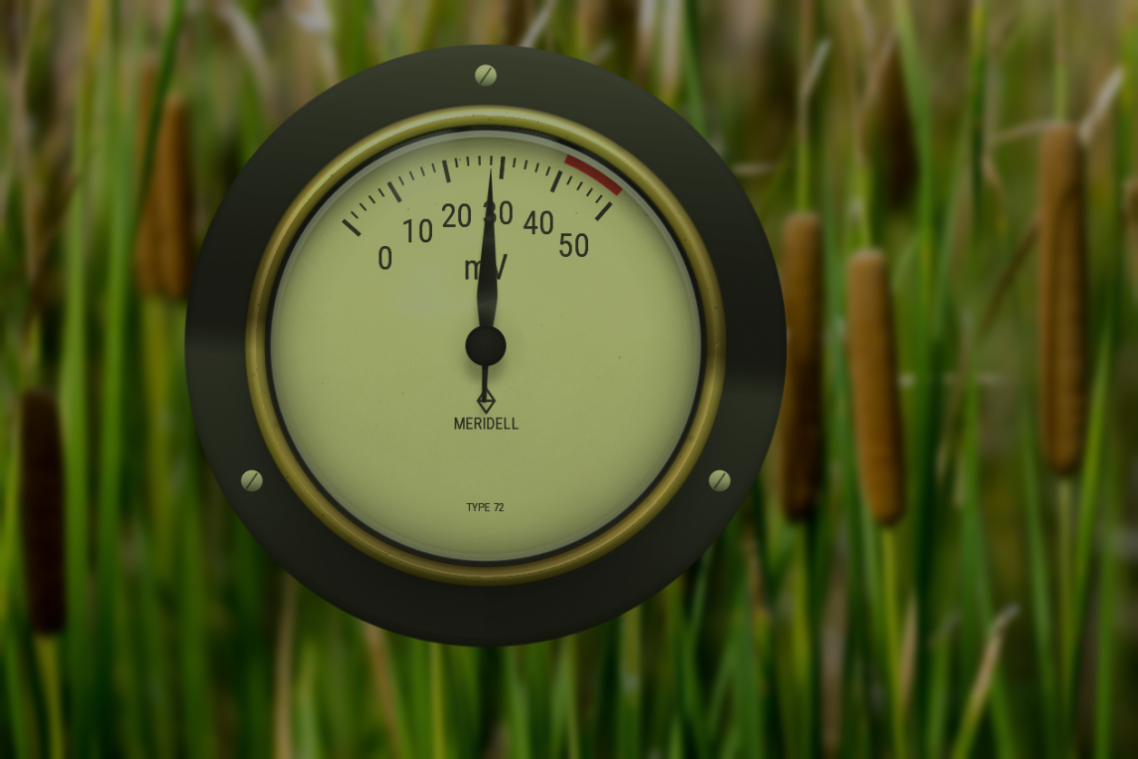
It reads 28 mV
